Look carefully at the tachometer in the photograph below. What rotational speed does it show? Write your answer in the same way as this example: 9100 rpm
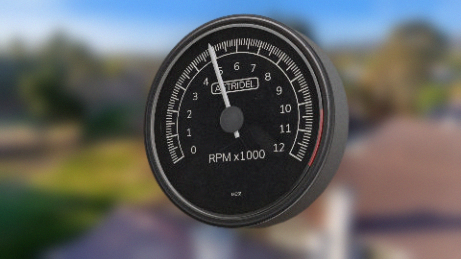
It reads 5000 rpm
